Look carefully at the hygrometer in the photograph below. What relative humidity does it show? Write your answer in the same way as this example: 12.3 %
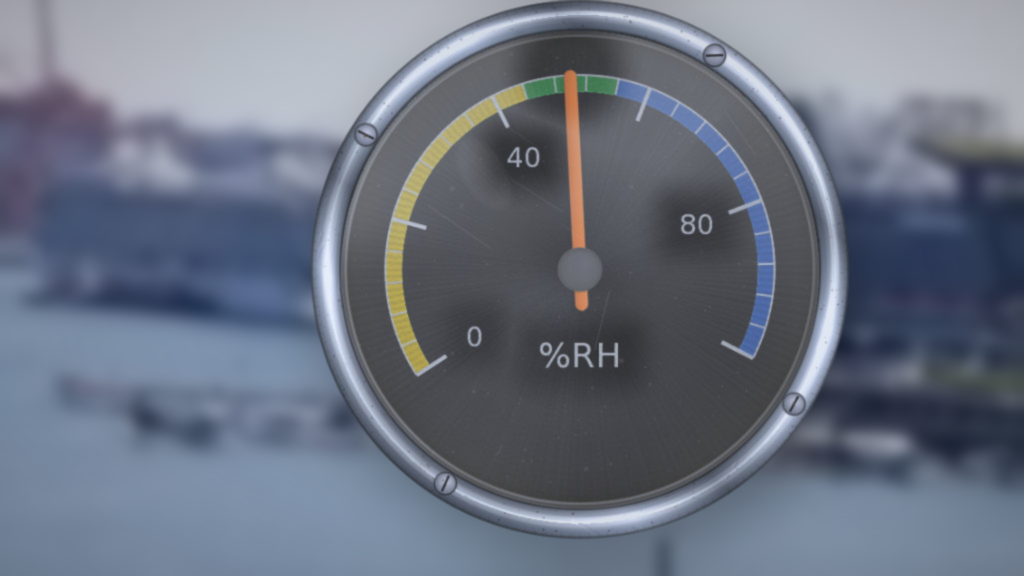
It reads 50 %
